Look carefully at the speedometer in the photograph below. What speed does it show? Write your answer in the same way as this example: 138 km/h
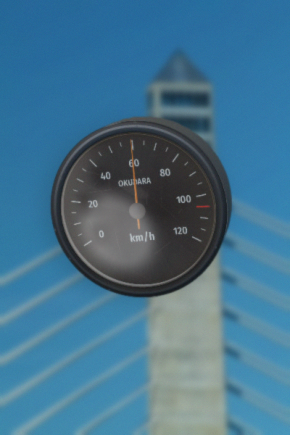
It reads 60 km/h
